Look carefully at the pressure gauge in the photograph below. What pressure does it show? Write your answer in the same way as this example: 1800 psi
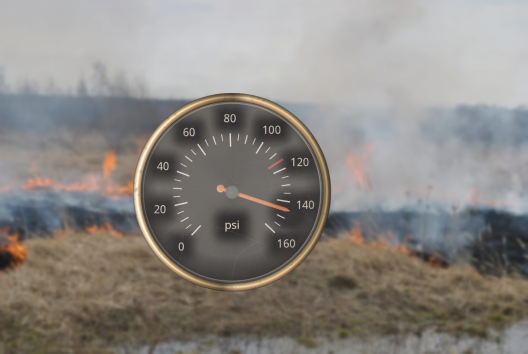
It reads 145 psi
